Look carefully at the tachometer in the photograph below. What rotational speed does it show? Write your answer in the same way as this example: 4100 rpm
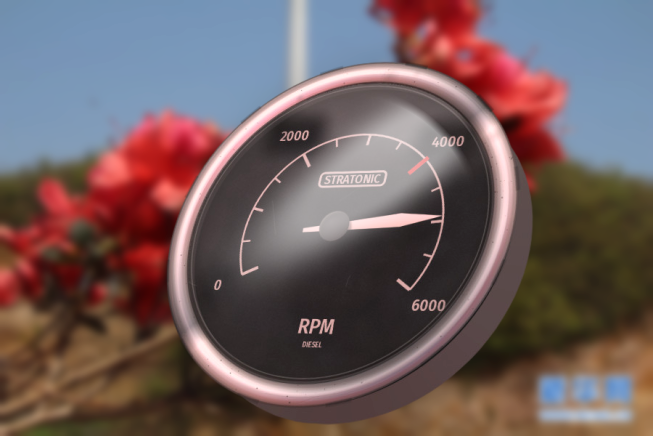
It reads 5000 rpm
